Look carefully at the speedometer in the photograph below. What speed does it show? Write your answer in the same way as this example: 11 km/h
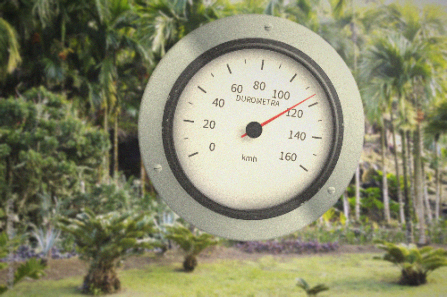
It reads 115 km/h
